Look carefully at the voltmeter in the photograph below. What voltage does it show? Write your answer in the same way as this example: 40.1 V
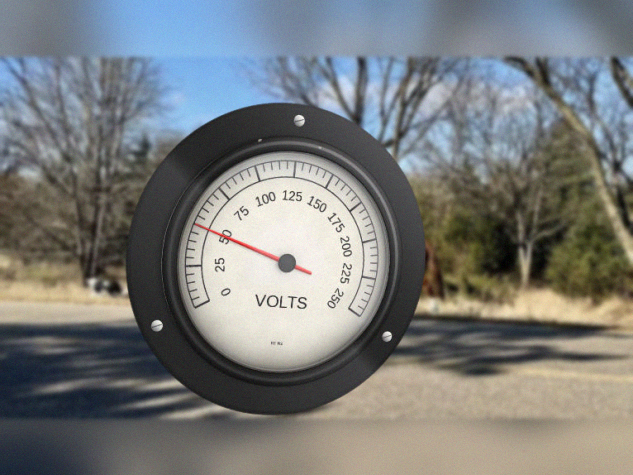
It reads 50 V
